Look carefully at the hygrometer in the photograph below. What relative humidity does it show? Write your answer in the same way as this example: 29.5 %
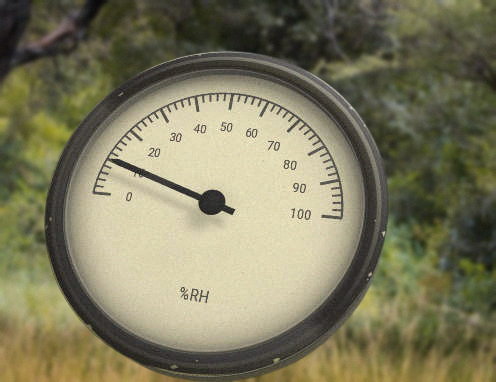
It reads 10 %
